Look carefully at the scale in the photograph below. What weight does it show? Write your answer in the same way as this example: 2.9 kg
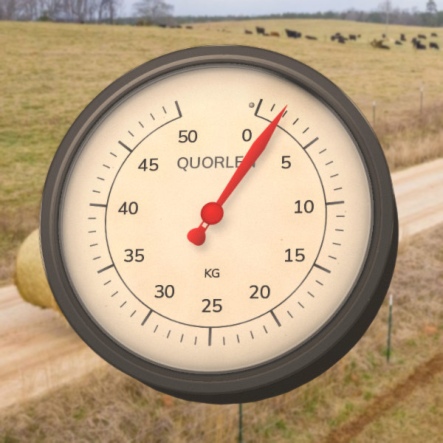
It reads 2 kg
